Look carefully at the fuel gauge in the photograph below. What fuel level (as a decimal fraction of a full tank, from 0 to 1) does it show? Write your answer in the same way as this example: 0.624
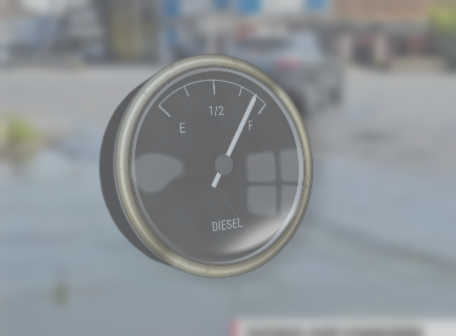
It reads 0.875
